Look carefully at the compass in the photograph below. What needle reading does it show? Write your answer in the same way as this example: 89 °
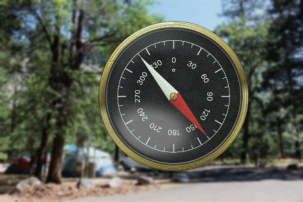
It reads 140 °
